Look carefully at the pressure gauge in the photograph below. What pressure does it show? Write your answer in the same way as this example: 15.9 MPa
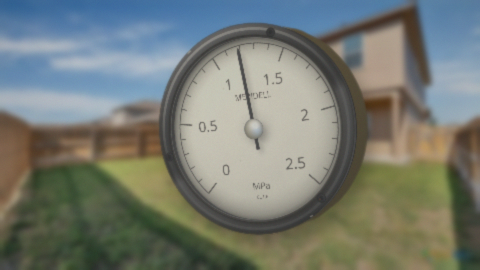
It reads 1.2 MPa
